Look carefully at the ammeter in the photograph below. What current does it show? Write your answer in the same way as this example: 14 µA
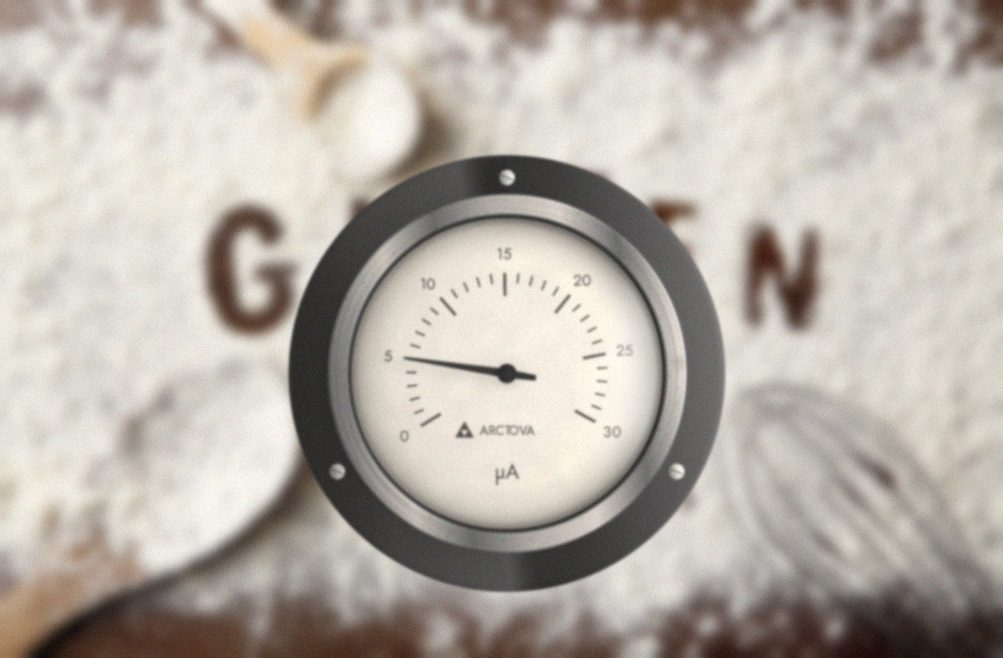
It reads 5 µA
